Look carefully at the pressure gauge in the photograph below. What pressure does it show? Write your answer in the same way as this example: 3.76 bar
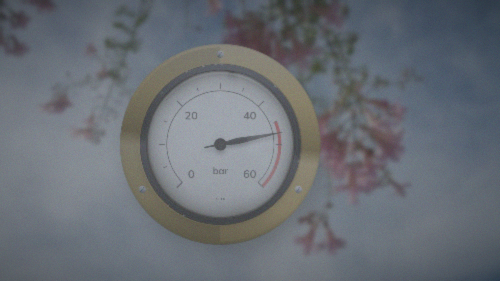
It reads 47.5 bar
